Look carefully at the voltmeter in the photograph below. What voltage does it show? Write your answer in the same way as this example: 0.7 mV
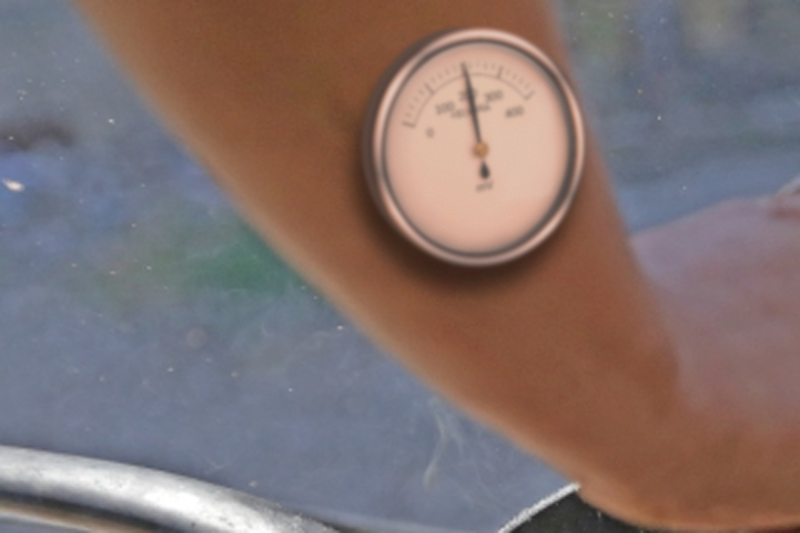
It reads 200 mV
